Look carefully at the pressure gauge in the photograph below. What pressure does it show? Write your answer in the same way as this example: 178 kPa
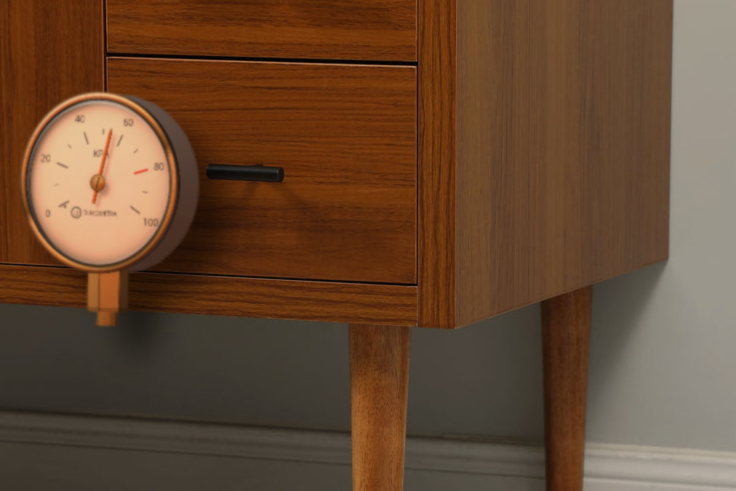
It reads 55 kPa
